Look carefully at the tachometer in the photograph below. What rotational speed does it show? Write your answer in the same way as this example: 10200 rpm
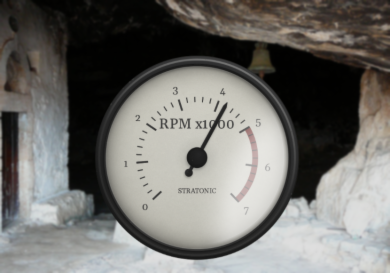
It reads 4200 rpm
